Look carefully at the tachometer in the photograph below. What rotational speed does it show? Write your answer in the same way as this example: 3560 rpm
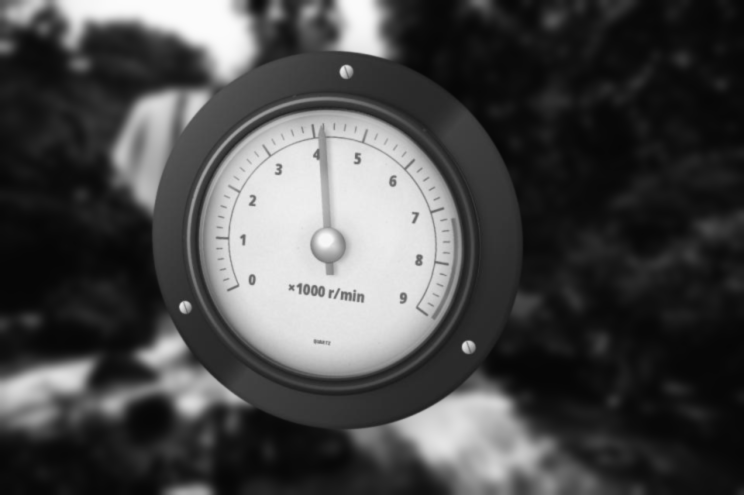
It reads 4200 rpm
